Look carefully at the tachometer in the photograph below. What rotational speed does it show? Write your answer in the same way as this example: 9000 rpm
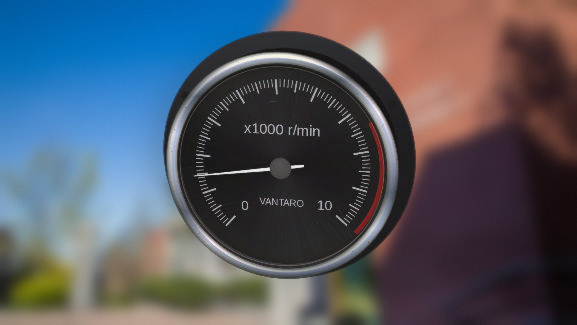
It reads 1500 rpm
